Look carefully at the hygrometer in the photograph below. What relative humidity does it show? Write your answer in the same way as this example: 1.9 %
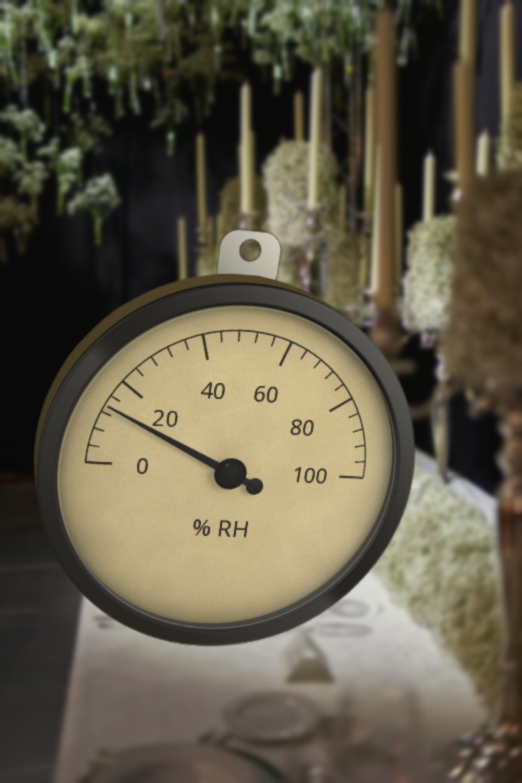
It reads 14 %
